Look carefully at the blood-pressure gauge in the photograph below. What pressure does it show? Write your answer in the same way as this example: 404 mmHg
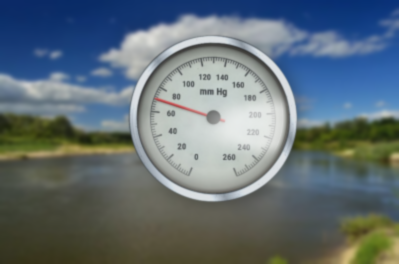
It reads 70 mmHg
